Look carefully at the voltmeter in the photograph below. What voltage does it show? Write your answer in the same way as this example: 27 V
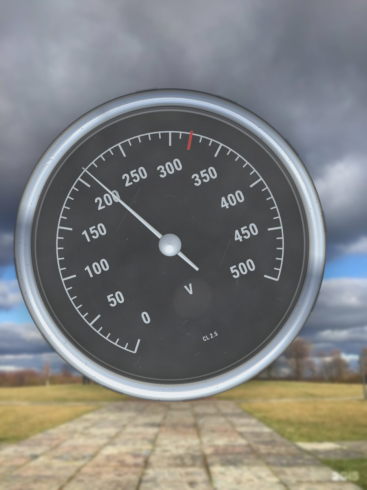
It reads 210 V
